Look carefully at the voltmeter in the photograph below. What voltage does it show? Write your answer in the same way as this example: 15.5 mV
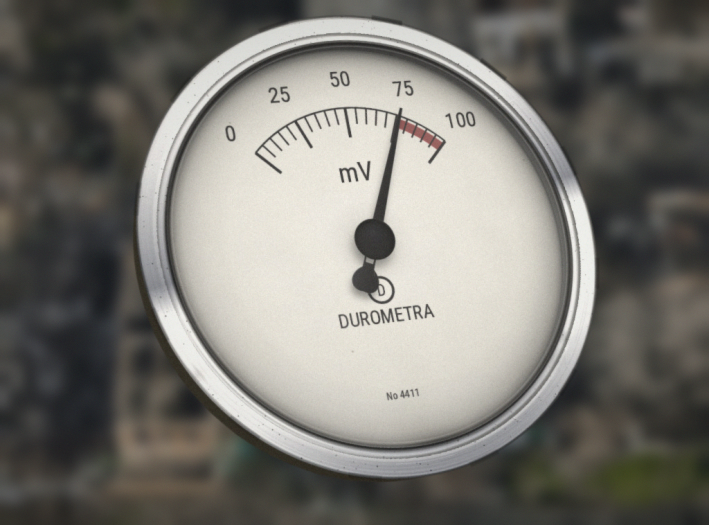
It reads 75 mV
